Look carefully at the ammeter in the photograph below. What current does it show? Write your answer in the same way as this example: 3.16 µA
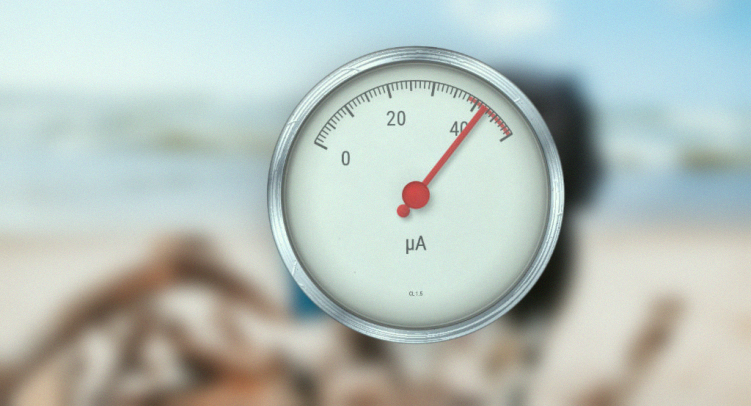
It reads 42 µA
